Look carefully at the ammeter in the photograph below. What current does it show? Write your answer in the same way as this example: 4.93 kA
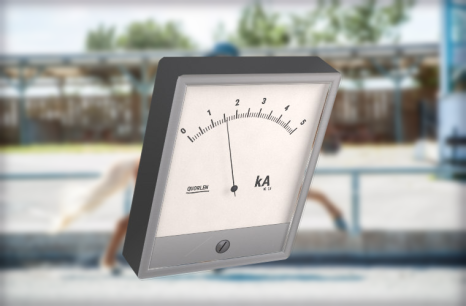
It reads 1.5 kA
